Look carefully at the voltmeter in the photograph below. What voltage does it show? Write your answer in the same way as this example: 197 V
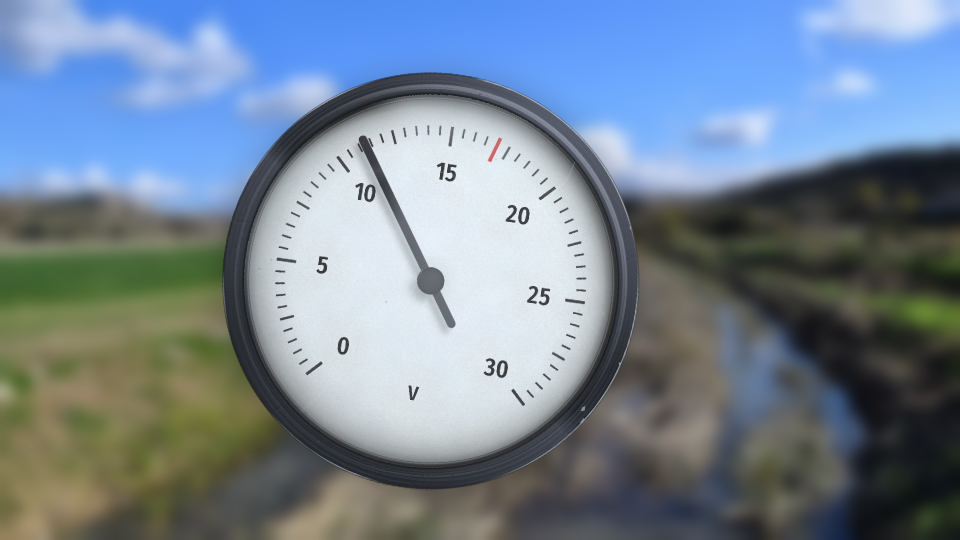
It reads 11.25 V
